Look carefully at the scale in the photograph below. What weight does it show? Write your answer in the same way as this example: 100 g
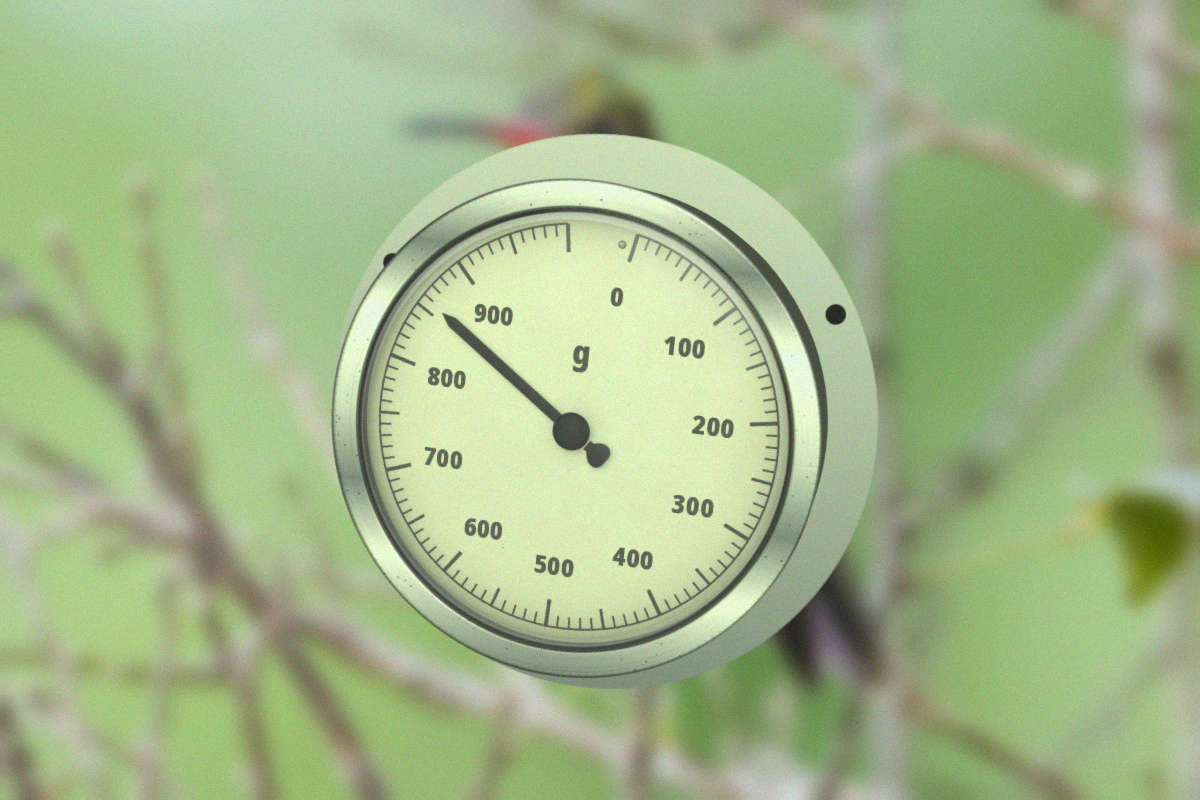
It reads 860 g
